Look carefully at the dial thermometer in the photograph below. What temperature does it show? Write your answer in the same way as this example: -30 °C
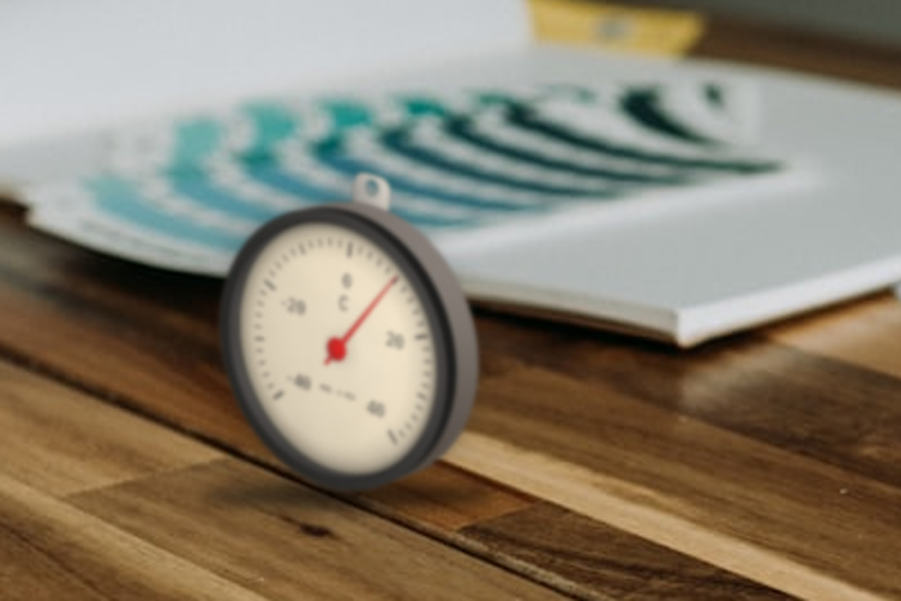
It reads 10 °C
